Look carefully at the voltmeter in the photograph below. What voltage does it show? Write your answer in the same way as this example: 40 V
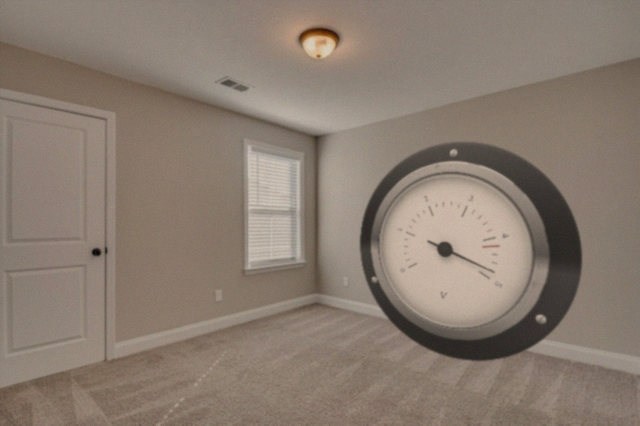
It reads 4.8 V
